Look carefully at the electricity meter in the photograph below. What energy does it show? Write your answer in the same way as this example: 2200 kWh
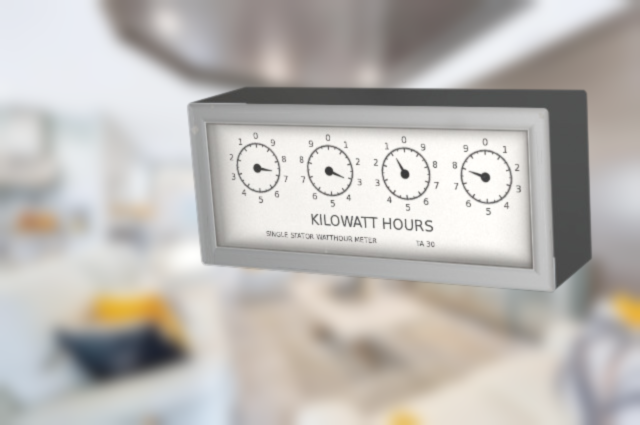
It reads 7308 kWh
